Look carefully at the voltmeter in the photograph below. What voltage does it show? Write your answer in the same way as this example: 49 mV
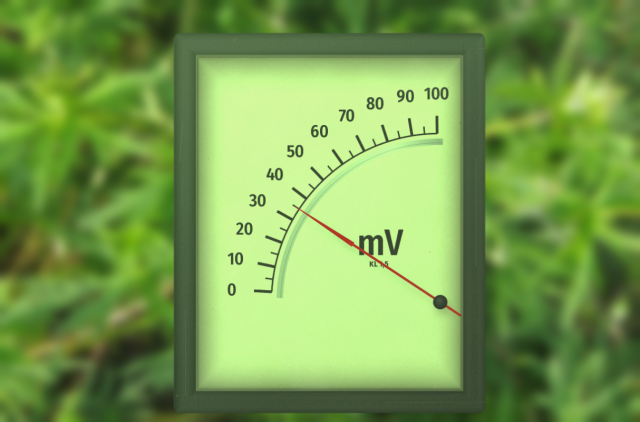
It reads 35 mV
